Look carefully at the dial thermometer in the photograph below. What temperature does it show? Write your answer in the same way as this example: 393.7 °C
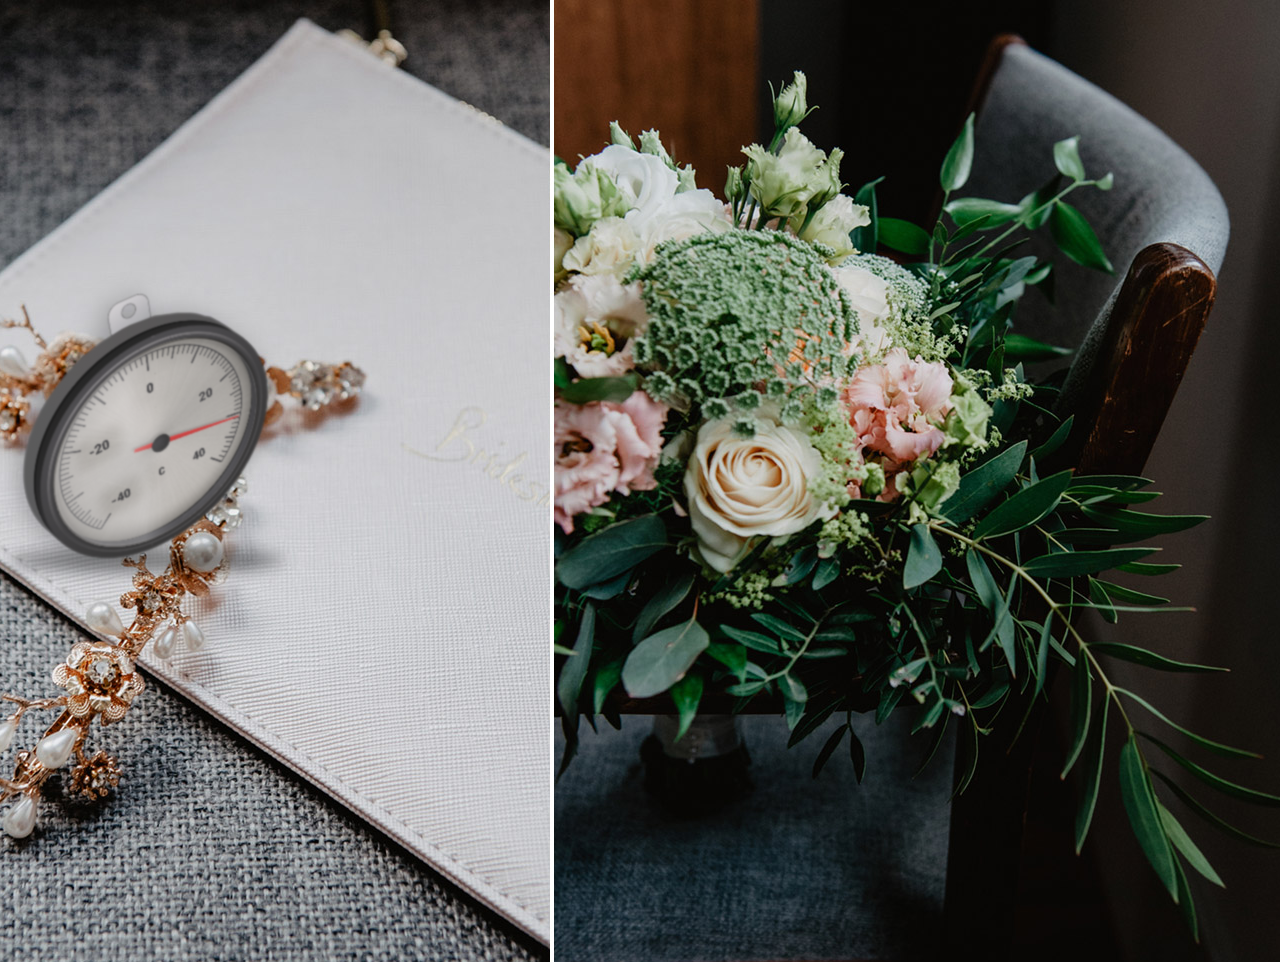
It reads 30 °C
